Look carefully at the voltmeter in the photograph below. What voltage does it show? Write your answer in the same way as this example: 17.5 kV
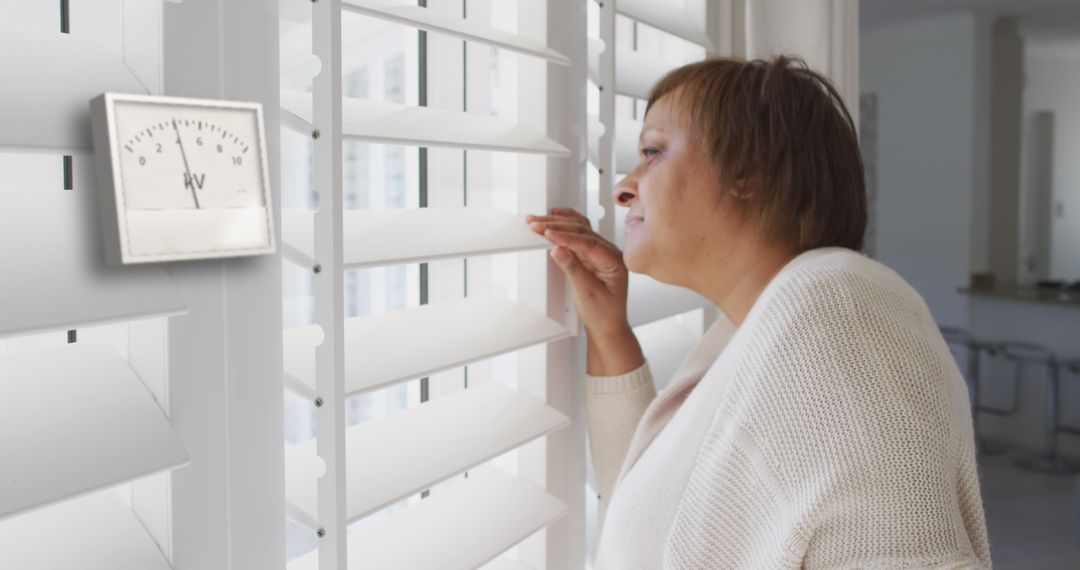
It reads 4 kV
